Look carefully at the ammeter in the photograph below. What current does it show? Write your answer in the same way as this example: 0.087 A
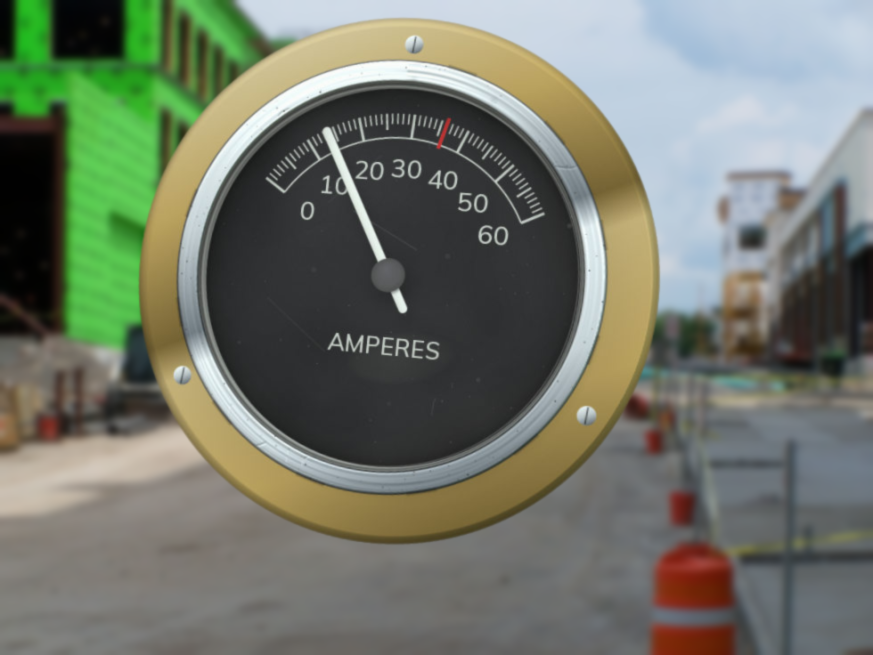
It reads 14 A
